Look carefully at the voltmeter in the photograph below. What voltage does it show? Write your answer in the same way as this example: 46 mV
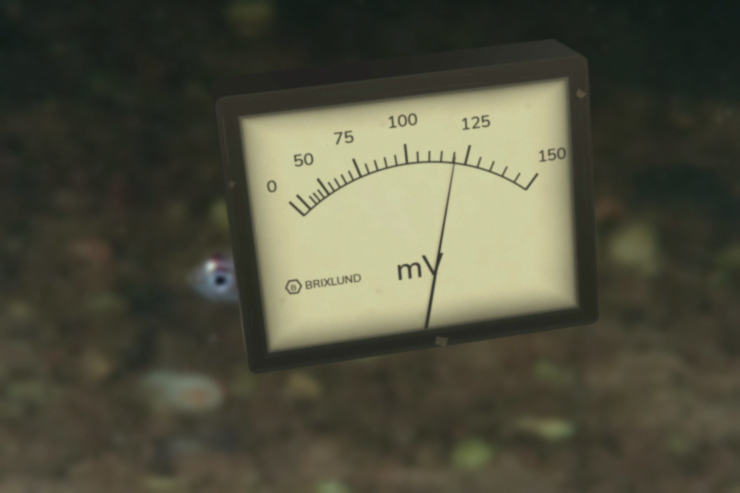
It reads 120 mV
